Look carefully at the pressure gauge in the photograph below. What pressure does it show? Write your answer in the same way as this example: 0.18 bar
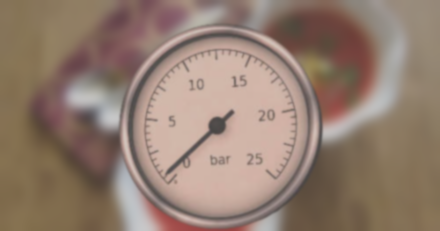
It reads 0.5 bar
